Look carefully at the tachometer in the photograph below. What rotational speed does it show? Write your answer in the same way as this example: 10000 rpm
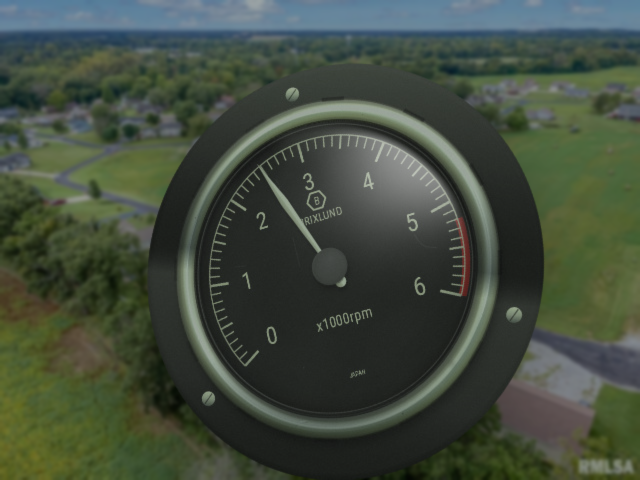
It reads 2500 rpm
